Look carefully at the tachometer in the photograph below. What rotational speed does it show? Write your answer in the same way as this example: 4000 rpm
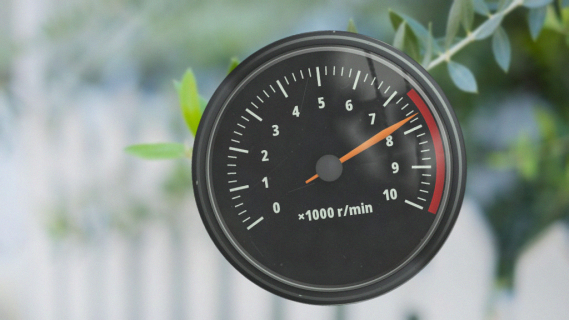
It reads 7700 rpm
